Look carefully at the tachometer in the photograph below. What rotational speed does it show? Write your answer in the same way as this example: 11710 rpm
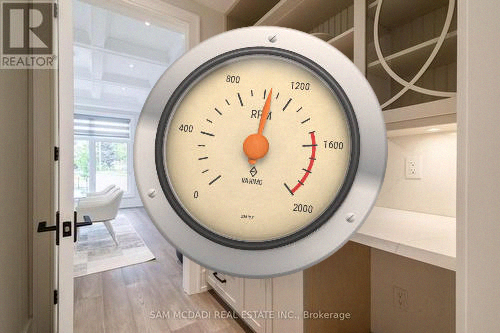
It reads 1050 rpm
